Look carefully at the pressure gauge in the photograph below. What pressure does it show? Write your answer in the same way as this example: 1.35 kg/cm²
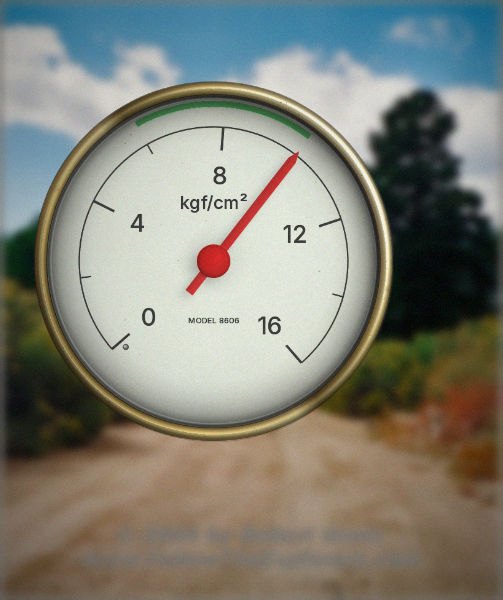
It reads 10 kg/cm²
